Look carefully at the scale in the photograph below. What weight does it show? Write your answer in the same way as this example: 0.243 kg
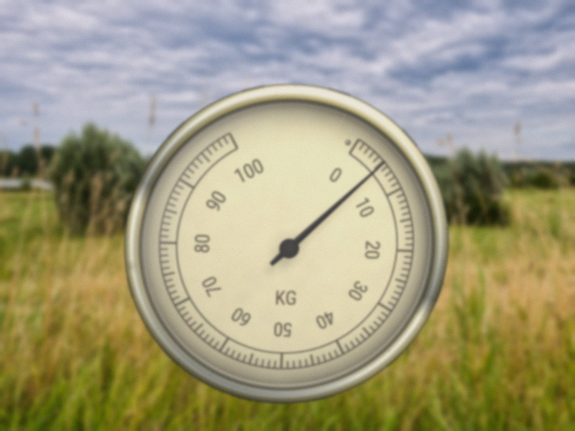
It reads 5 kg
